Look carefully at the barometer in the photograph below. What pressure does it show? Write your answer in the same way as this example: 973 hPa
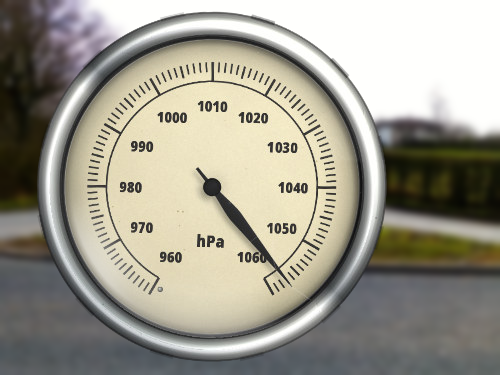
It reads 1057 hPa
